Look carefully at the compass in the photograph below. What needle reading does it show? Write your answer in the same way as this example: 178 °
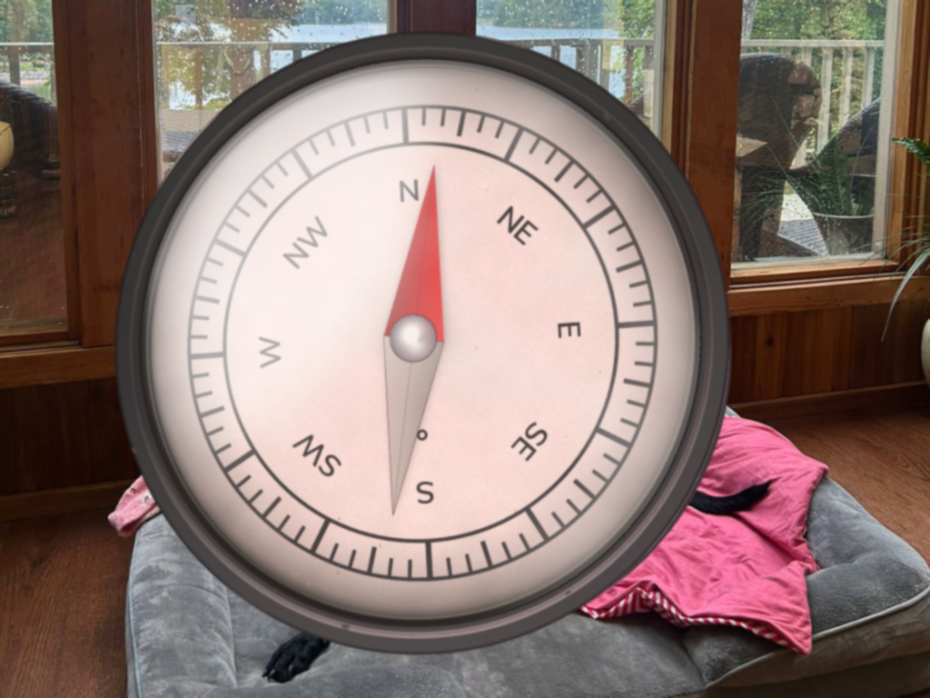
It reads 10 °
